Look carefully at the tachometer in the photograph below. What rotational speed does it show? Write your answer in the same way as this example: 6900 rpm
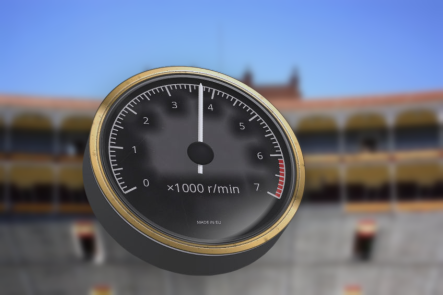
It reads 3700 rpm
